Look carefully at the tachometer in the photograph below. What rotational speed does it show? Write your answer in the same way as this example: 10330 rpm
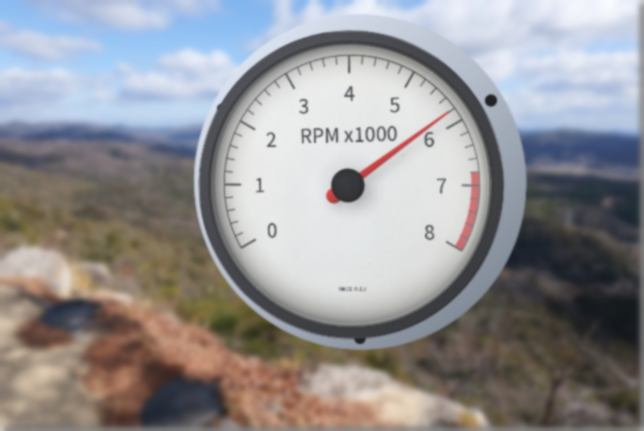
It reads 5800 rpm
